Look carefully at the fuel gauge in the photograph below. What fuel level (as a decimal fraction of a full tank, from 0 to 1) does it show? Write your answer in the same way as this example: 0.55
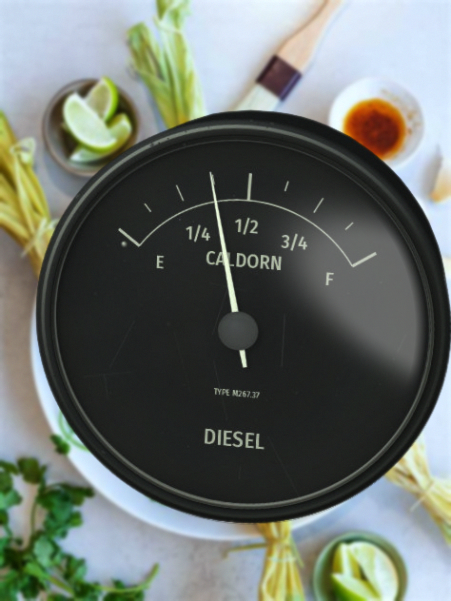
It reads 0.375
